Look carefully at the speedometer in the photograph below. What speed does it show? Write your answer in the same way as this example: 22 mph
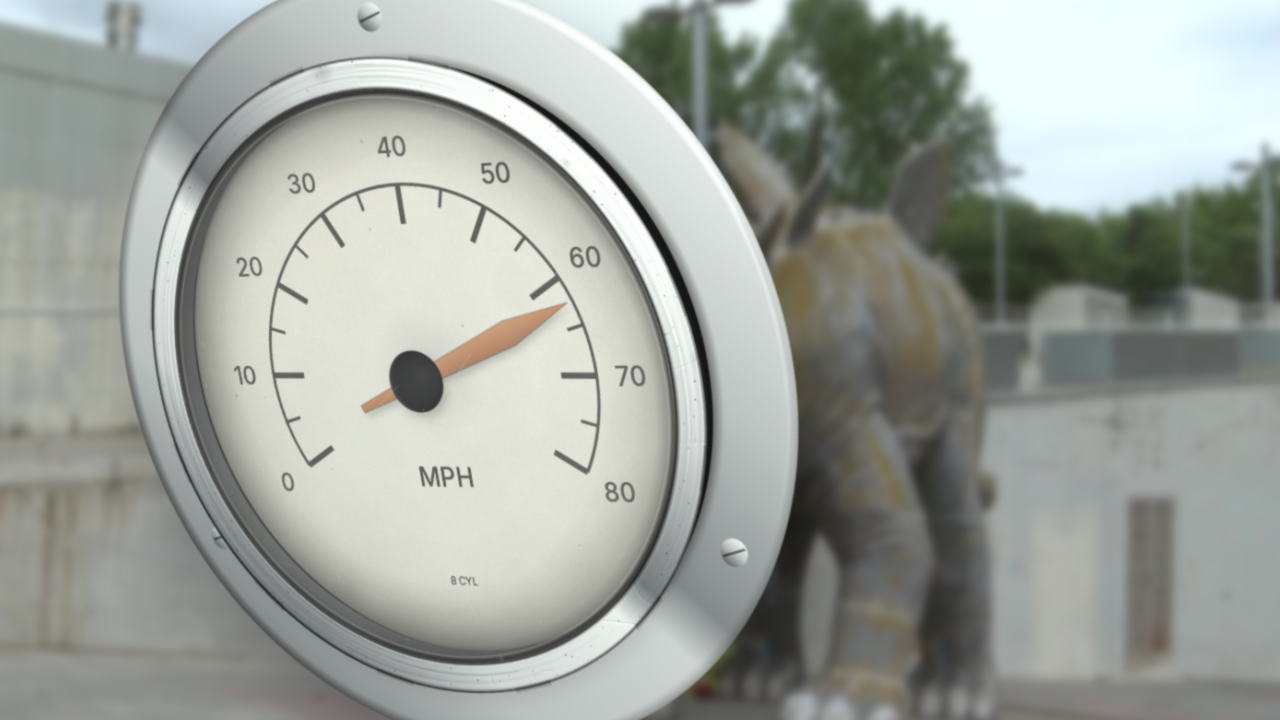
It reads 62.5 mph
